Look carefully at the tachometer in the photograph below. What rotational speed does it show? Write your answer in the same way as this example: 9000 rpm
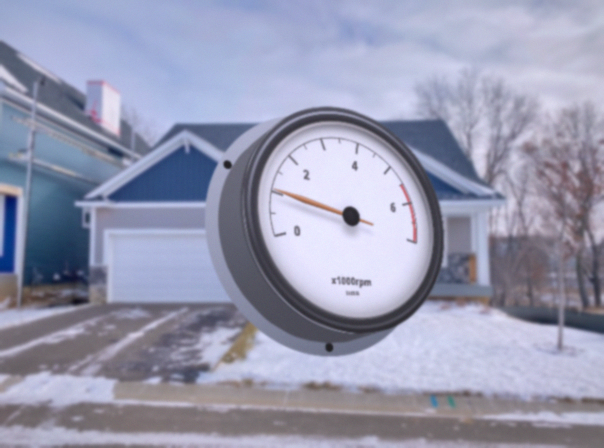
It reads 1000 rpm
